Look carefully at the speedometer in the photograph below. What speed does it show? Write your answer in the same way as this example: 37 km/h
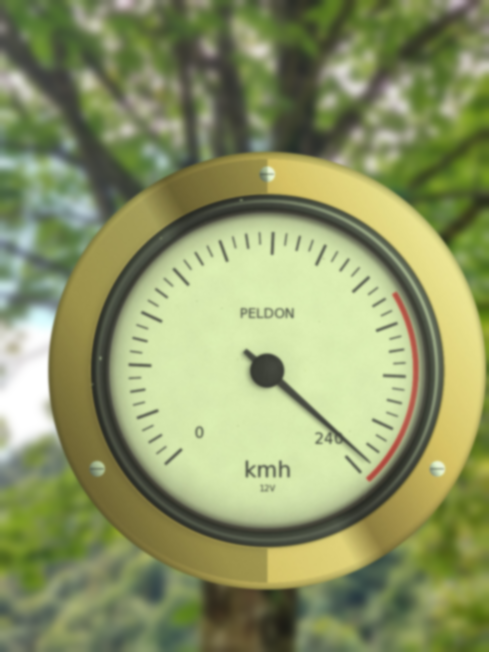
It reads 235 km/h
